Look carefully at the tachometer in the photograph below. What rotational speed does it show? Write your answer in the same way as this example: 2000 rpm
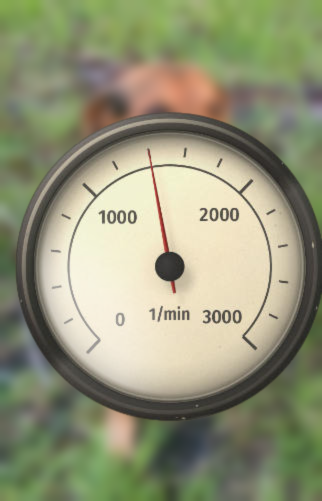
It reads 1400 rpm
